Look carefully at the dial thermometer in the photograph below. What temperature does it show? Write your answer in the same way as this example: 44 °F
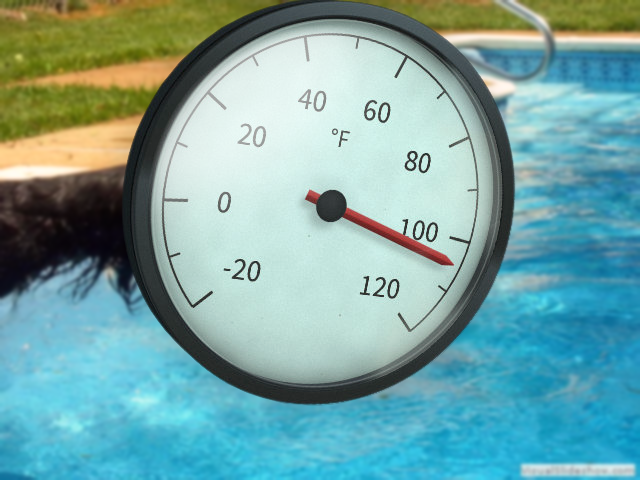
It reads 105 °F
